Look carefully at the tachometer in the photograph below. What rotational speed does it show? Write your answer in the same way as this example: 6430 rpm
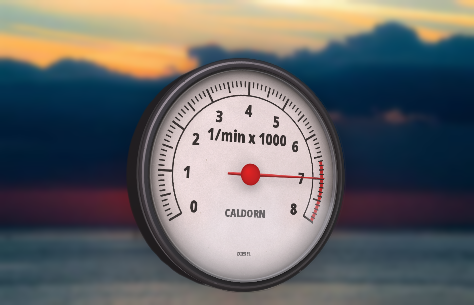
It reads 7000 rpm
